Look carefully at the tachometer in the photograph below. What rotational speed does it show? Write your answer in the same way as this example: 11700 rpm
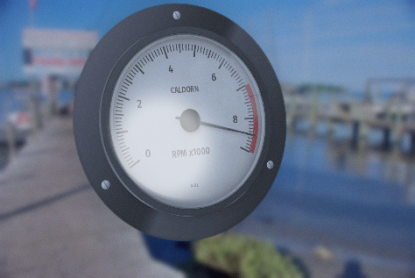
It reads 8500 rpm
